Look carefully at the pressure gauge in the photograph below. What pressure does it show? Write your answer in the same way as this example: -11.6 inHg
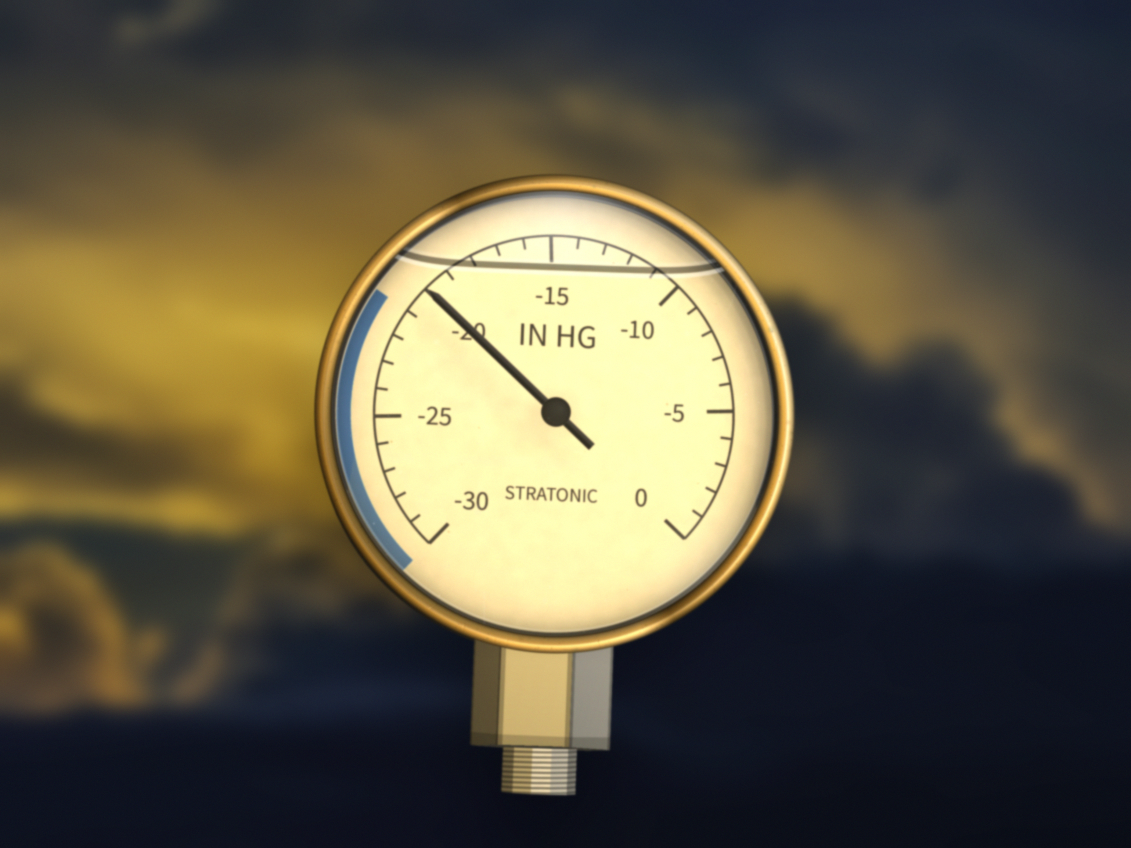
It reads -20 inHg
